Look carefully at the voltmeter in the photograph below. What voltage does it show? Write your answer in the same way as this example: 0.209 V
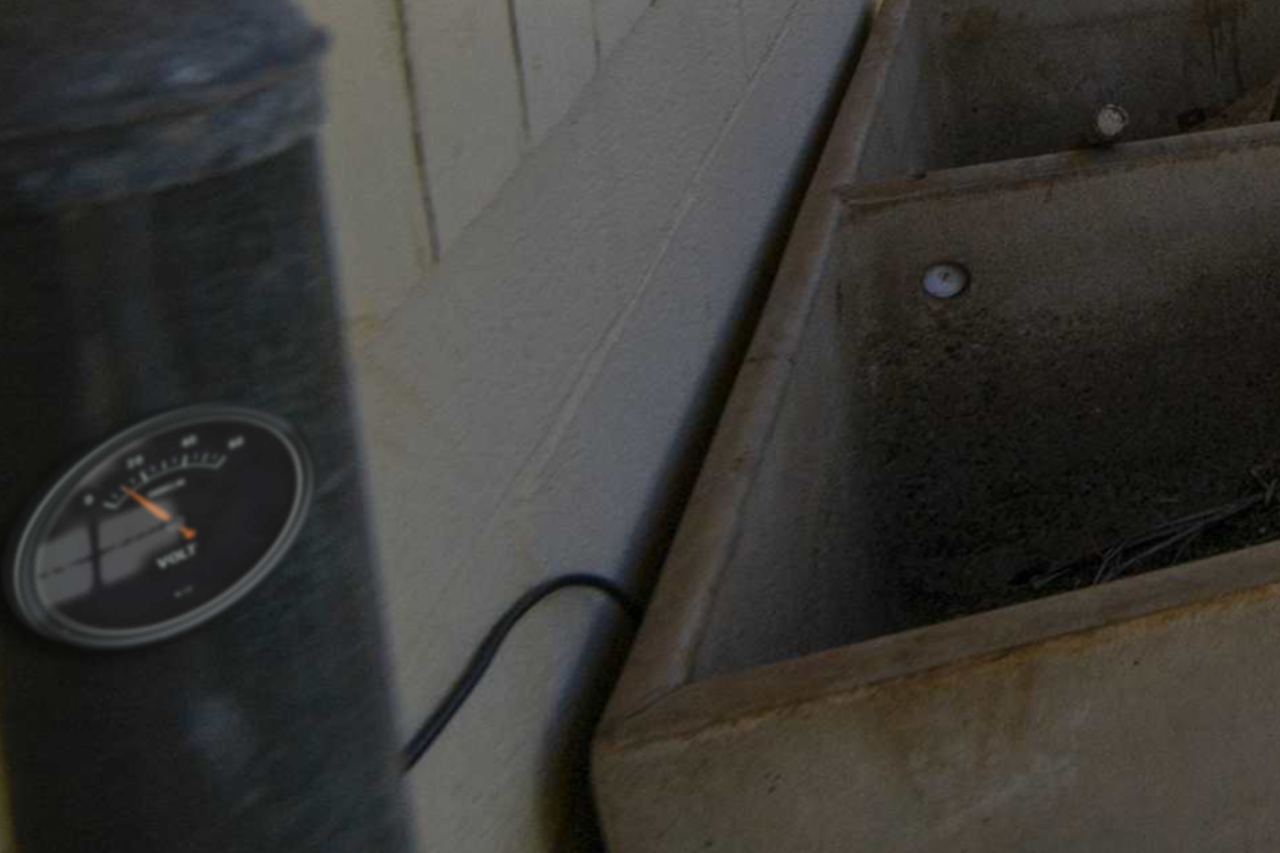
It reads 10 V
